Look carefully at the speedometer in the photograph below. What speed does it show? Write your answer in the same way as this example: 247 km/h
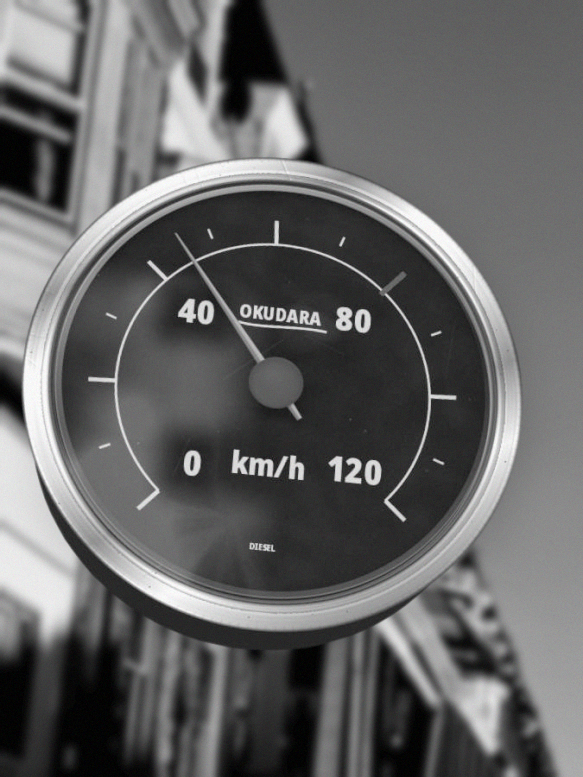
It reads 45 km/h
